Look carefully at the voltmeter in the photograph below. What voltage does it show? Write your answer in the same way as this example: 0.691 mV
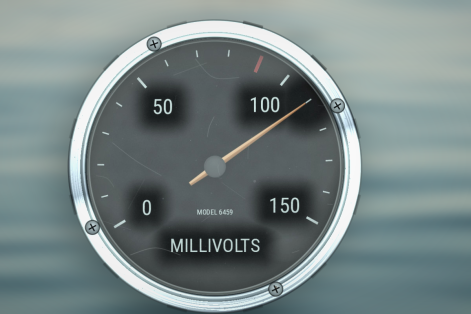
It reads 110 mV
